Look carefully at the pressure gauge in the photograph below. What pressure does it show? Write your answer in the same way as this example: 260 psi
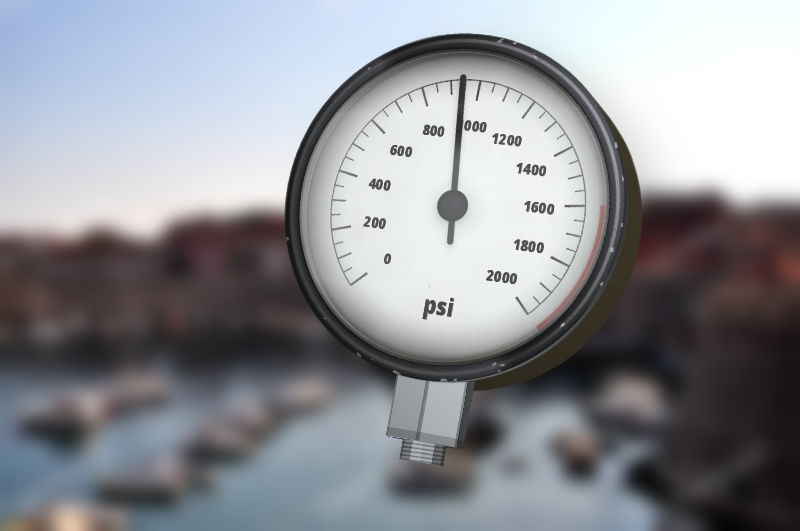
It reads 950 psi
